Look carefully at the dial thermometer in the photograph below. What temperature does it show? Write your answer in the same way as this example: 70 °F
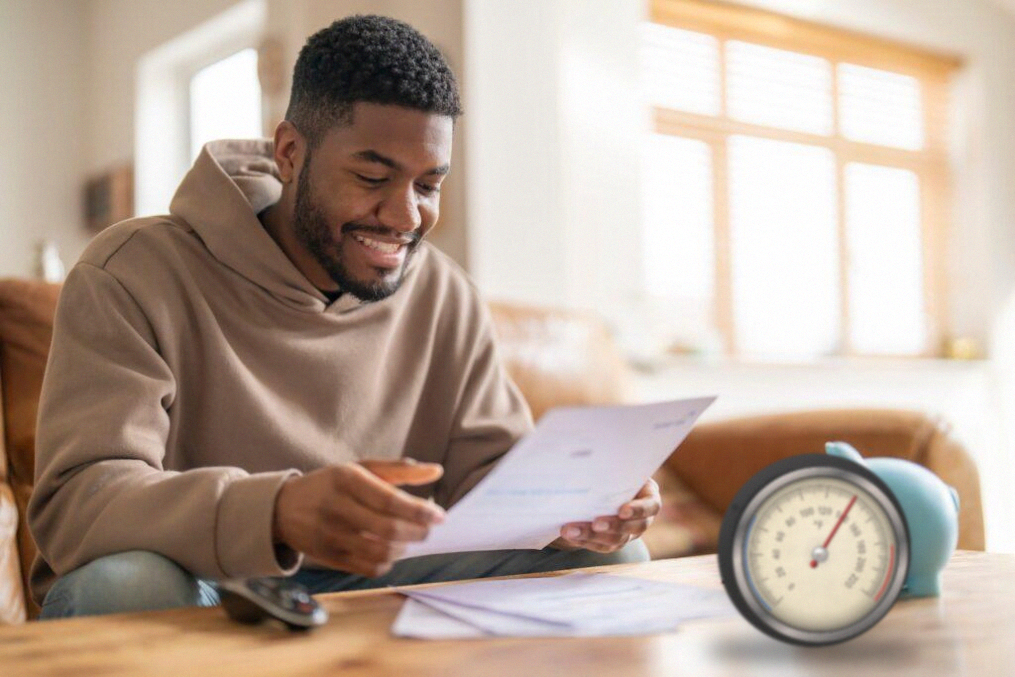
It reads 140 °F
